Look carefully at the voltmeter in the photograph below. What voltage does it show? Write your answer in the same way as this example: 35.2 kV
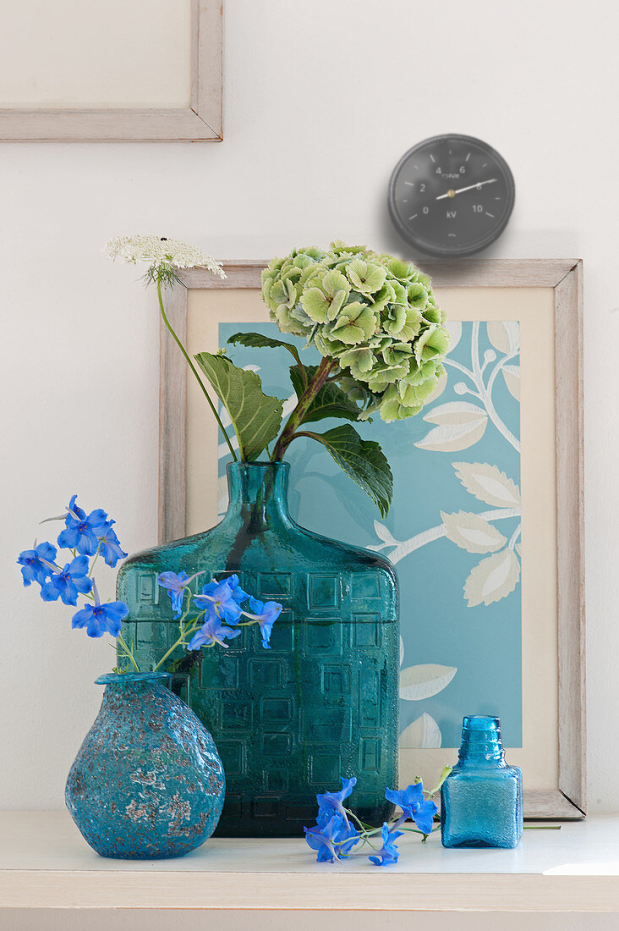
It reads 8 kV
